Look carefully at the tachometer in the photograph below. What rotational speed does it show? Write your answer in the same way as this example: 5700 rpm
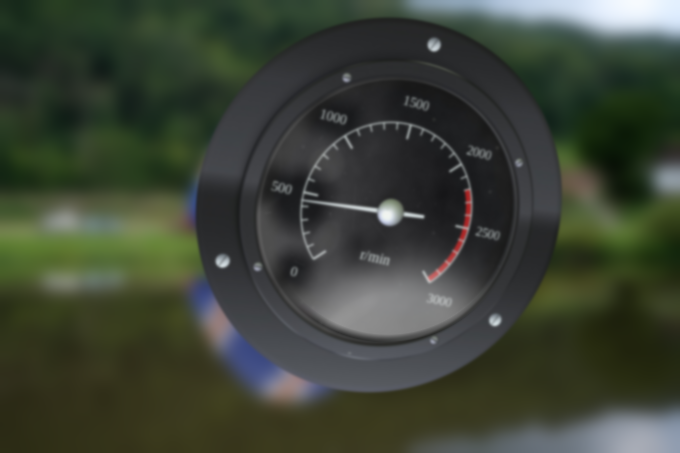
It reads 450 rpm
